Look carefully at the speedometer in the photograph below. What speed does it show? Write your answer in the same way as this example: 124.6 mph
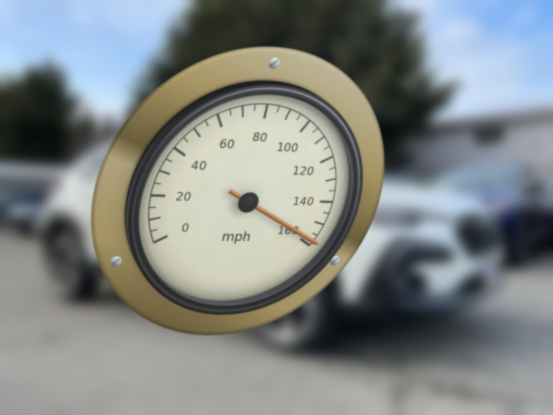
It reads 157.5 mph
